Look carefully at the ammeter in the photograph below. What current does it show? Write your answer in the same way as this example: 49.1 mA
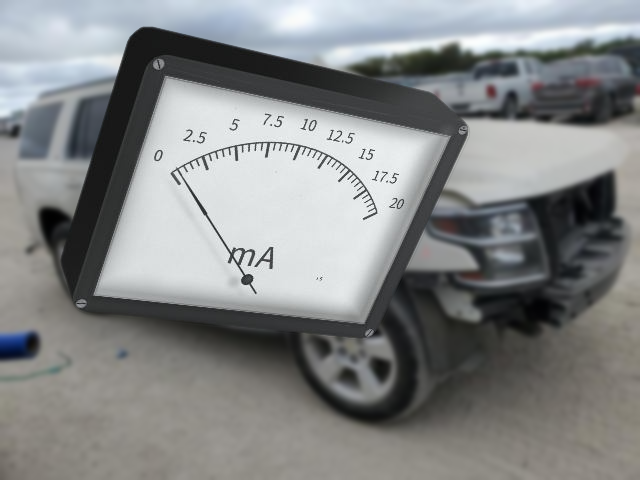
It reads 0.5 mA
